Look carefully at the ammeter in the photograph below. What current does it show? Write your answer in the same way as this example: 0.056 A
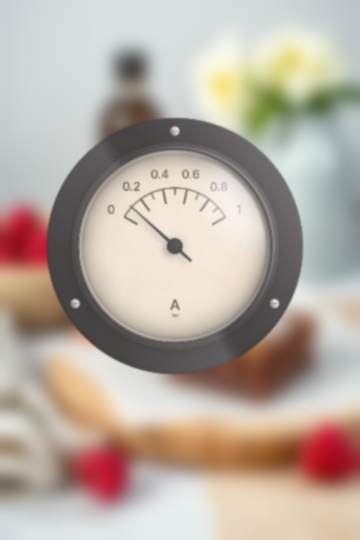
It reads 0.1 A
